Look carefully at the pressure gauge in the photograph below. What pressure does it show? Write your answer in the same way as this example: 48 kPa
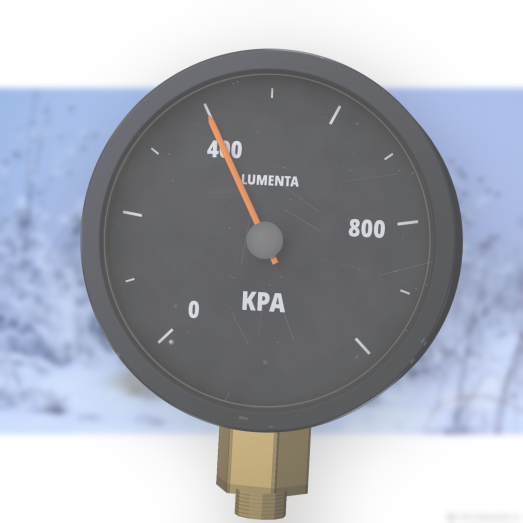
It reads 400 kPa
